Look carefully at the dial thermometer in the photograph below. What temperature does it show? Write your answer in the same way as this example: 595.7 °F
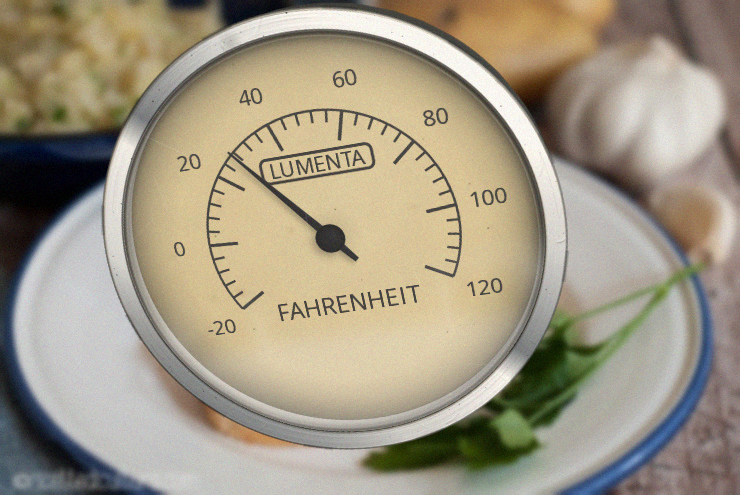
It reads 28 °F
